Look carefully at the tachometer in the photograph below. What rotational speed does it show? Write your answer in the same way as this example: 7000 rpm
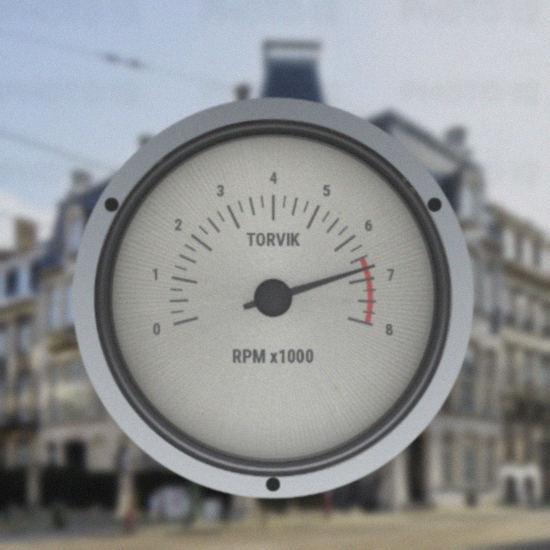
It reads 6750 rpm
